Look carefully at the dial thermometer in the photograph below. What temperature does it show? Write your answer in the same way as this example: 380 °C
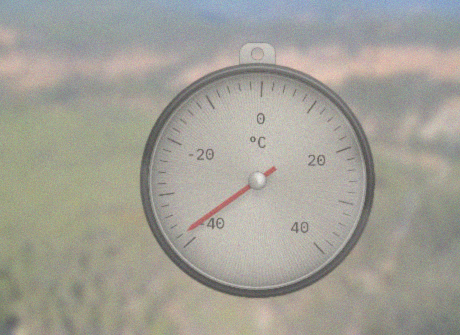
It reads -38 °C
